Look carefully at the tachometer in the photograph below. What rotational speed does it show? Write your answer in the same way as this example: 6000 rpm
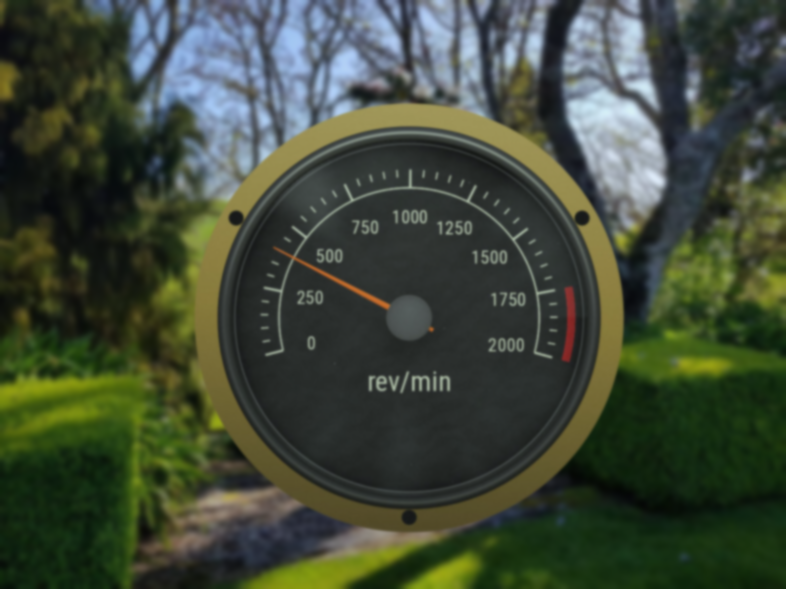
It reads 400 rpm
